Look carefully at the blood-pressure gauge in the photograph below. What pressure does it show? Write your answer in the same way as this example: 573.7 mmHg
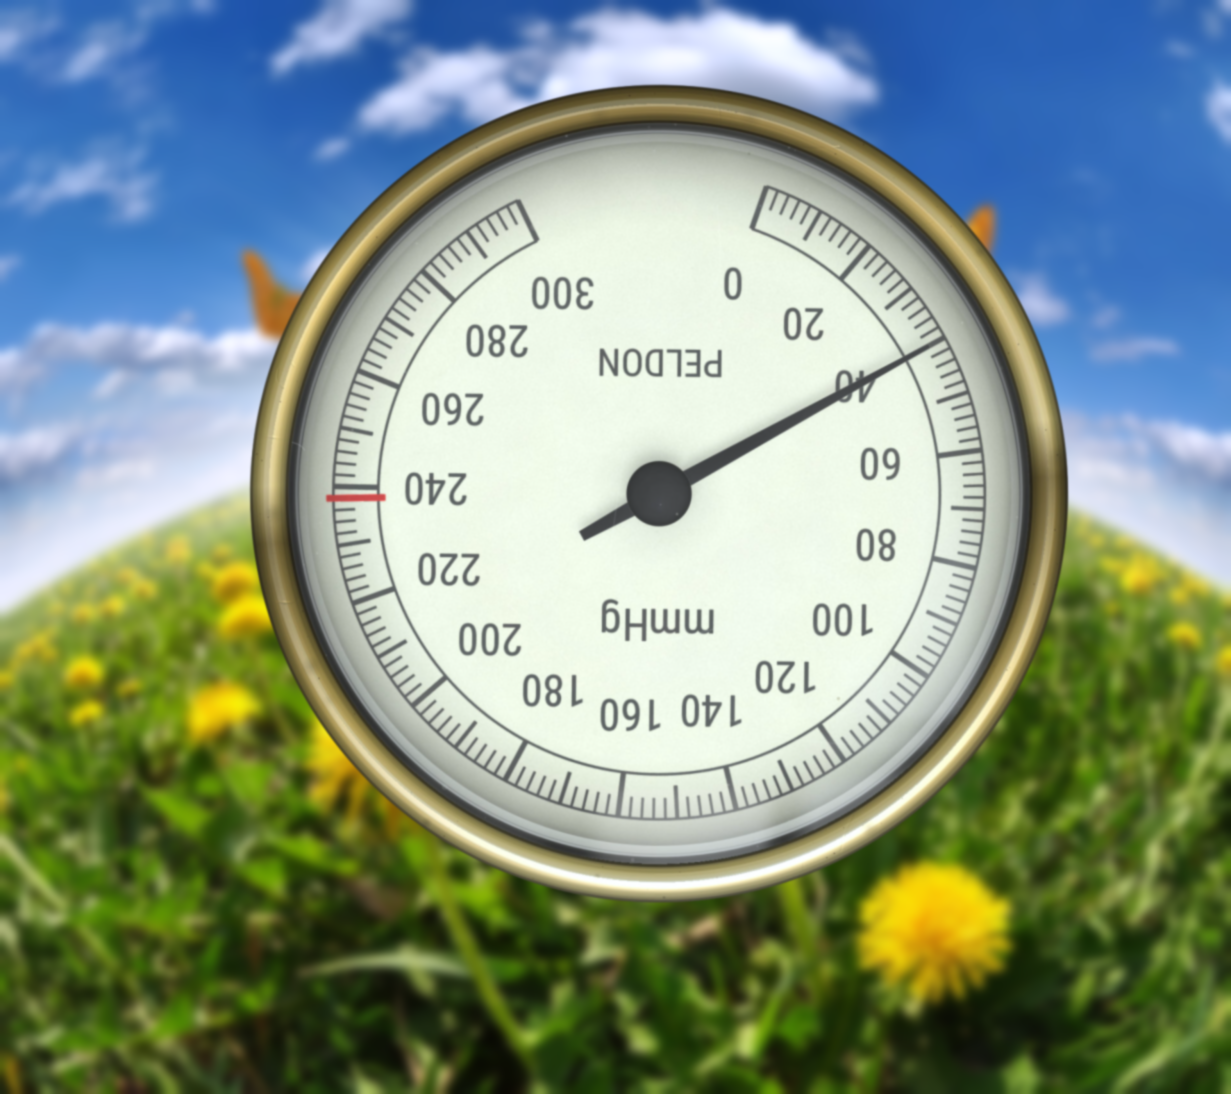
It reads 40 mmHg
